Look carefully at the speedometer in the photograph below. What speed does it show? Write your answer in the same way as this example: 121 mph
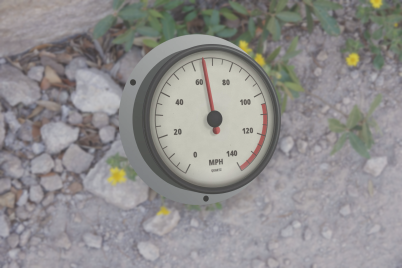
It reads 65 mph
